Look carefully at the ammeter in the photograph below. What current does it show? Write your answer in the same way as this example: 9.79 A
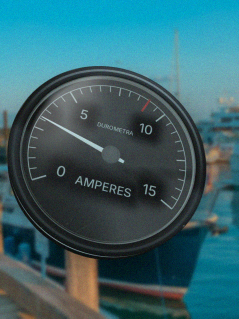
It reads 3 A
